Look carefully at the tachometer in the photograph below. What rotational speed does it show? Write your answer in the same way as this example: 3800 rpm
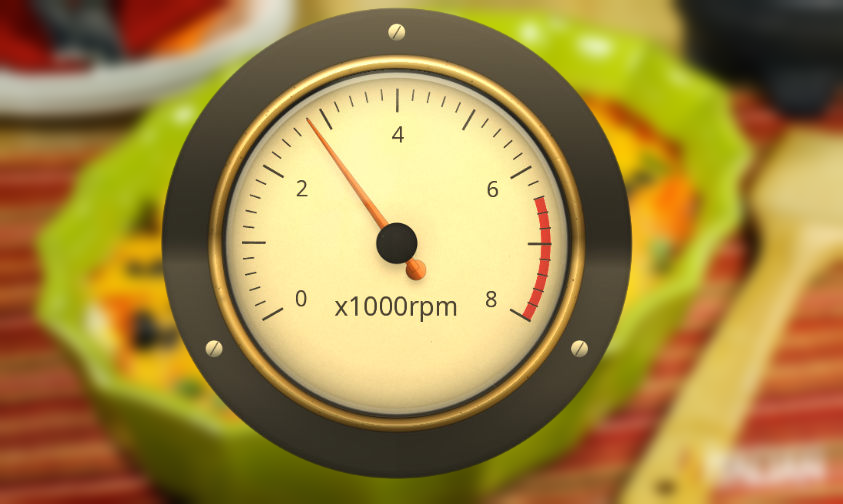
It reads 2800 rpm
